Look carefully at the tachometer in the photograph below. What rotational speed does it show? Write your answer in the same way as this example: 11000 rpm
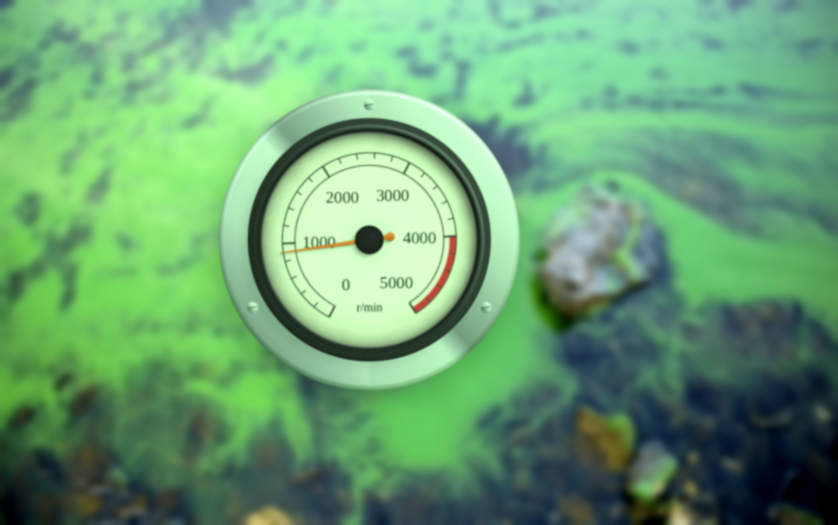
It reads 900 rpm
